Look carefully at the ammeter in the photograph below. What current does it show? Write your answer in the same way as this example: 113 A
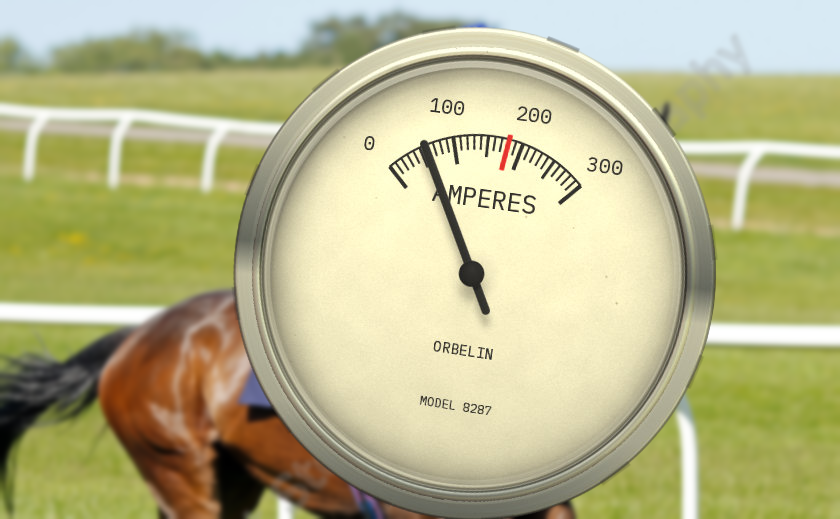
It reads 60 A
